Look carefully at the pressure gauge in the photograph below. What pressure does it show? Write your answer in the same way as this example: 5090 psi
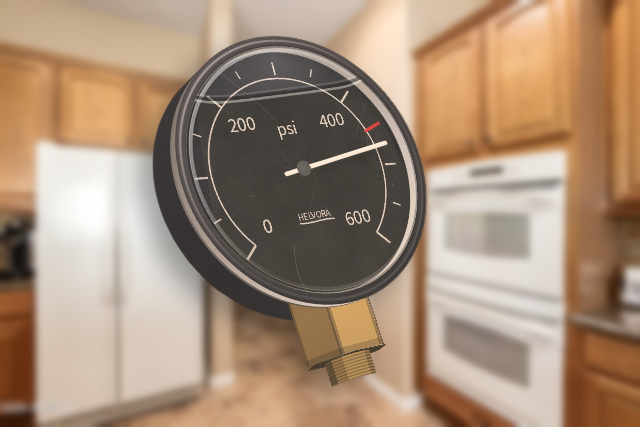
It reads 475 psi
